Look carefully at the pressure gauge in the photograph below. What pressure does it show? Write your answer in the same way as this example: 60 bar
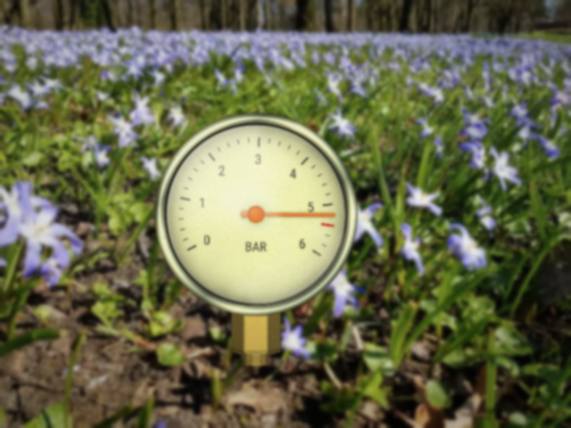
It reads 5.2 bar
